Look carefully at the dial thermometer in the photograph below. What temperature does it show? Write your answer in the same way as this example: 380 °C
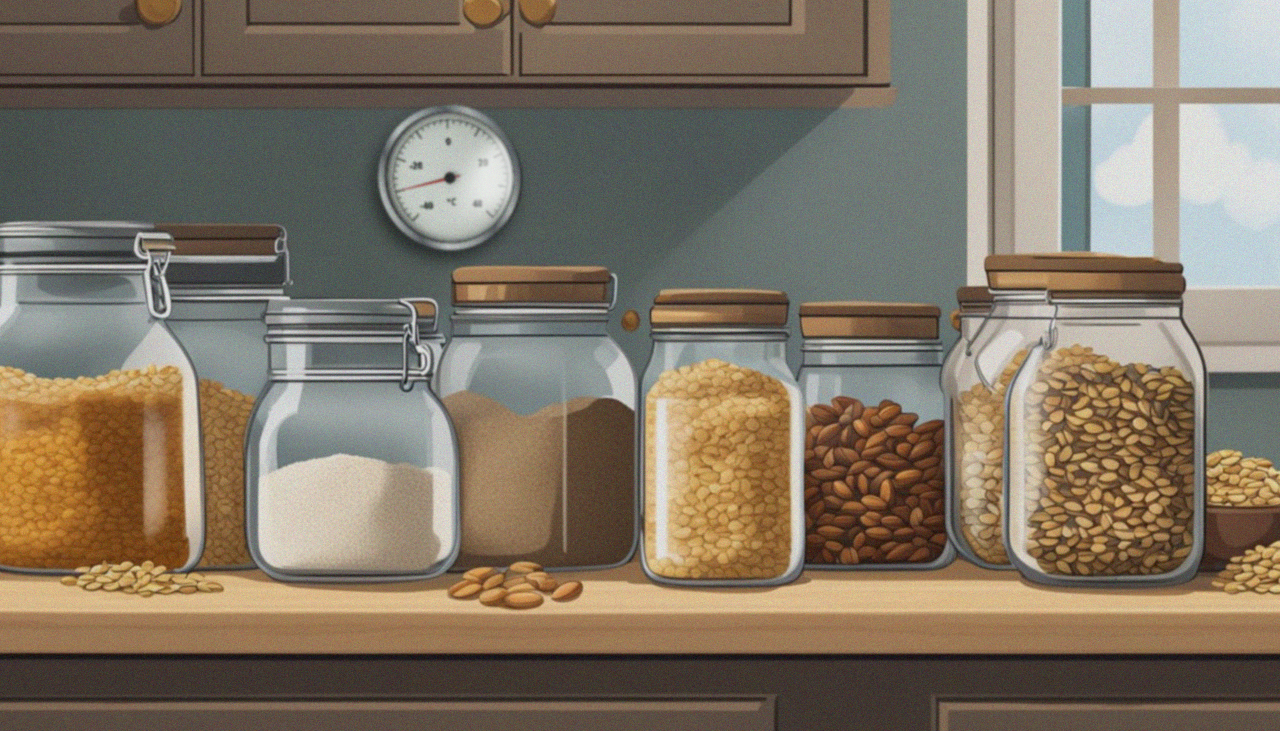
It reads -30 °C
